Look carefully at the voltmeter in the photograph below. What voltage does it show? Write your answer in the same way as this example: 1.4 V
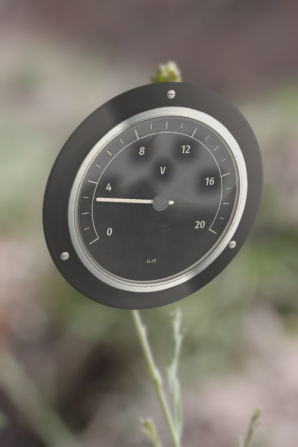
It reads 3 V
